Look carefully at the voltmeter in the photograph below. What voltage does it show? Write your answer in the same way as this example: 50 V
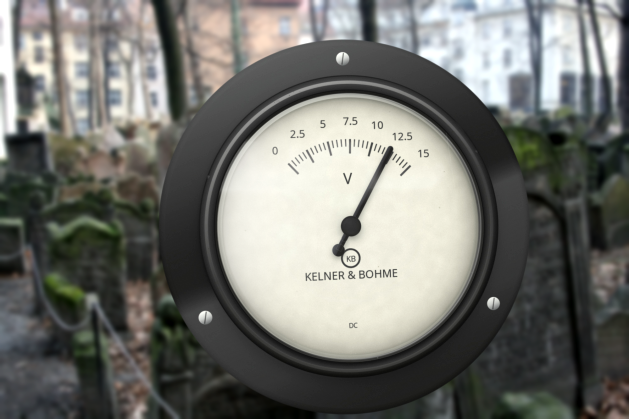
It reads 12 V
